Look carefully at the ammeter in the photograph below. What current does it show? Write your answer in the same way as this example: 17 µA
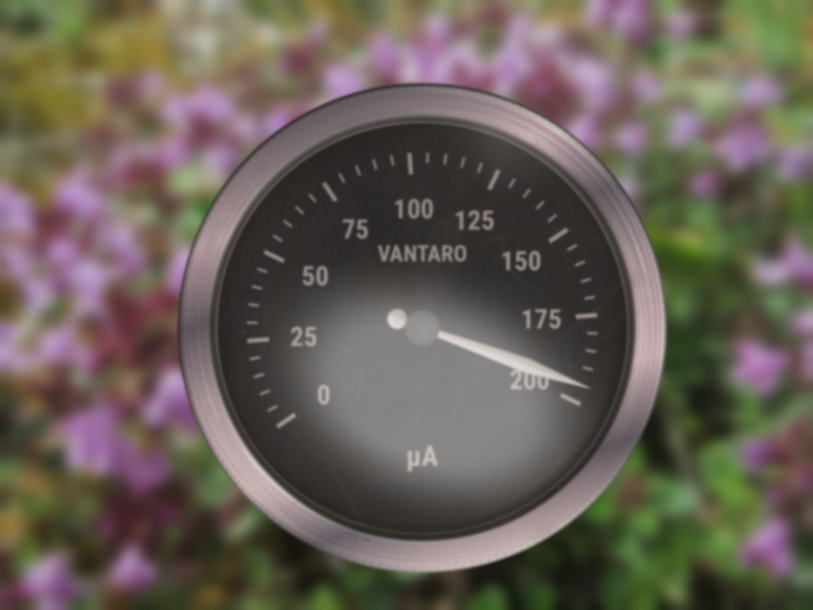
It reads 195 µA
